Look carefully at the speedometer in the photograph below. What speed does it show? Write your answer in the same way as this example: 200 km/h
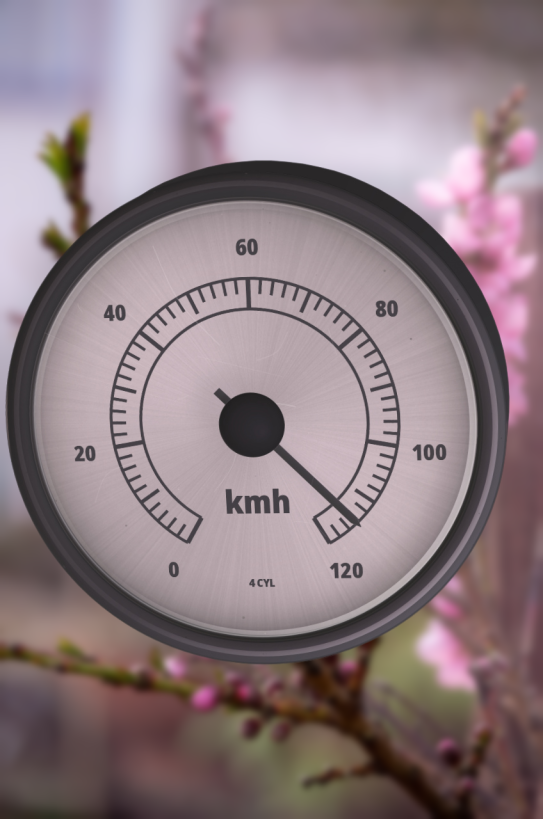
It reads 114 km/h
